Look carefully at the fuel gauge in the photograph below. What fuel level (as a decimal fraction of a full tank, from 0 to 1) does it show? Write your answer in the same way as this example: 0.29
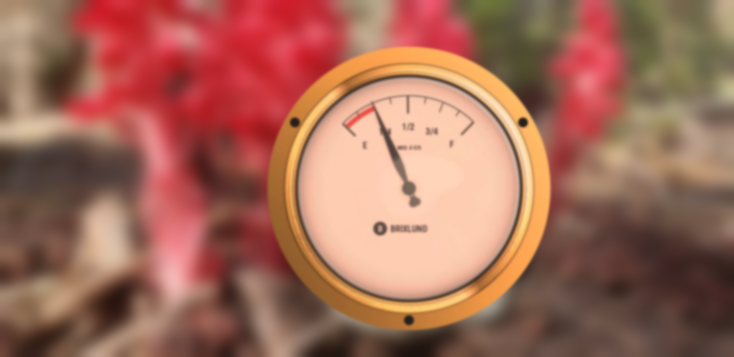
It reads 0.25
